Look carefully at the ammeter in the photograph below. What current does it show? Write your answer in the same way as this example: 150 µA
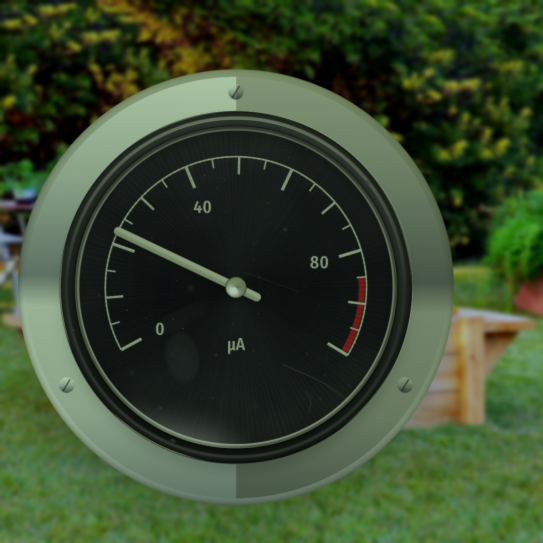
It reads 22.5 µA
